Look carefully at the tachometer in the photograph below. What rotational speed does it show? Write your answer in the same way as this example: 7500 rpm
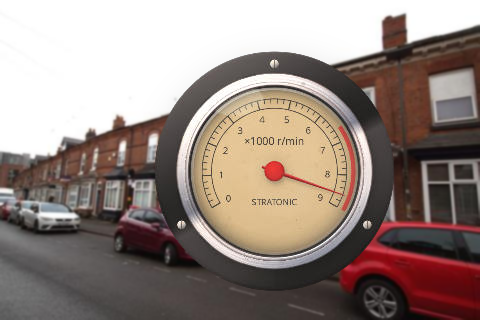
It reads 8600 rpm
